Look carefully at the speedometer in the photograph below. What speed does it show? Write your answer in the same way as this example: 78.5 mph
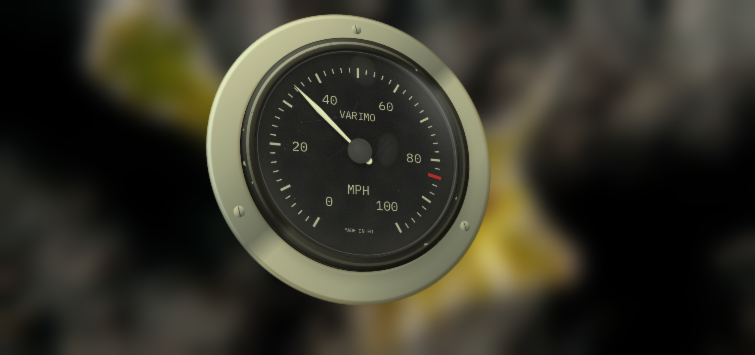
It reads 34 mph
